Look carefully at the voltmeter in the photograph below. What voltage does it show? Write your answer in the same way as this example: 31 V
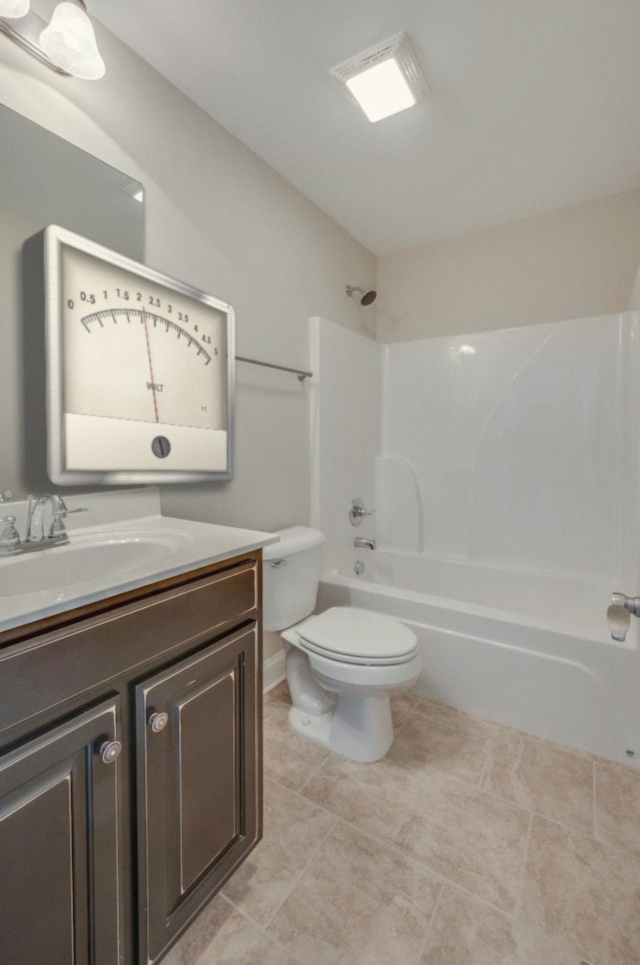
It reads 2 V
